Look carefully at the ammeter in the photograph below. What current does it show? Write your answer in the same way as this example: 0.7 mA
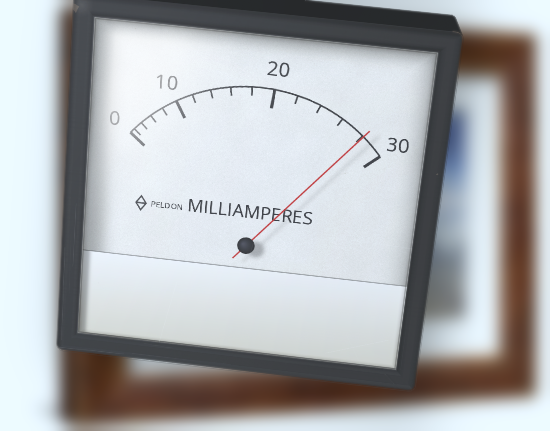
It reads 28 mA
